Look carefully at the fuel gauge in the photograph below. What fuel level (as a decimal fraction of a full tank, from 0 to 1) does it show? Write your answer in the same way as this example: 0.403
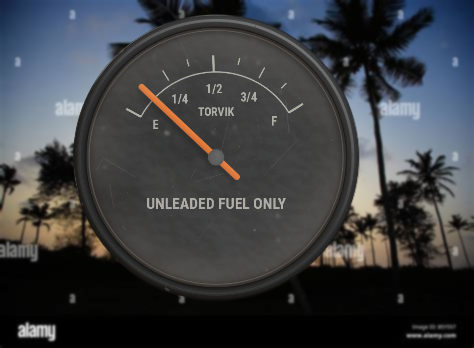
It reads 0.125
